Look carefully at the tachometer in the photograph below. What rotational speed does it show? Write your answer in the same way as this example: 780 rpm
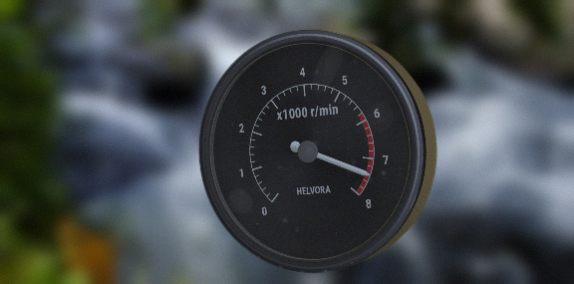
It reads 7400 rpm
